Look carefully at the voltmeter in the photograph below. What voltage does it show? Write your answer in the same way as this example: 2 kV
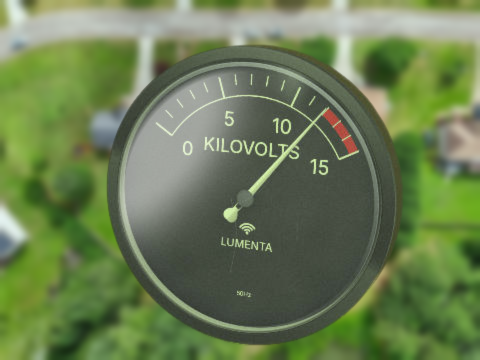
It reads 12 kV
